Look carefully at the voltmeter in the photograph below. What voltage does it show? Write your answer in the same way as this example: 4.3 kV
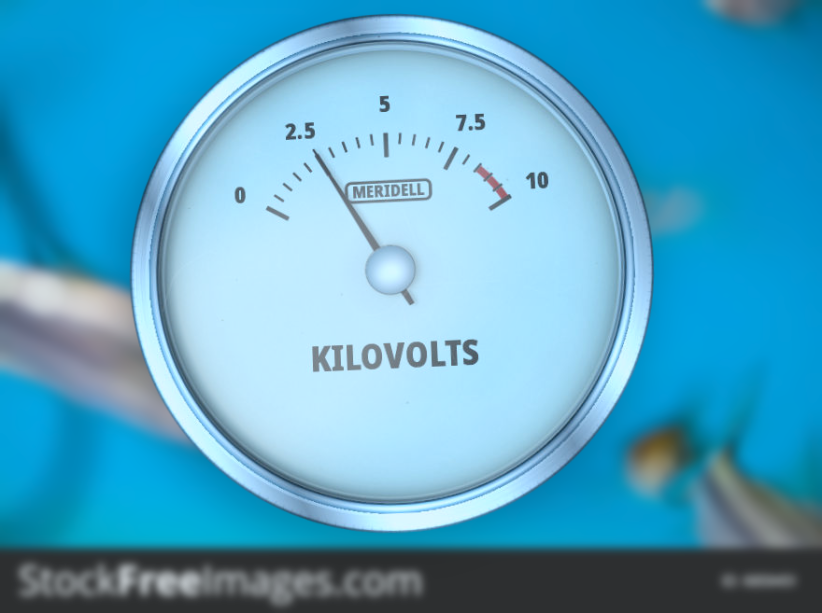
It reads 2.5 kV
